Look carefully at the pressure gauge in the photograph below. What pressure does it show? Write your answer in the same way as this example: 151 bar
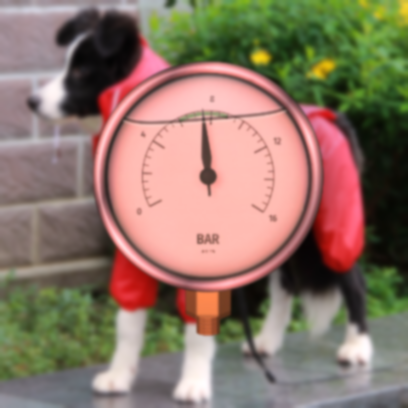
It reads 7.5 bar
